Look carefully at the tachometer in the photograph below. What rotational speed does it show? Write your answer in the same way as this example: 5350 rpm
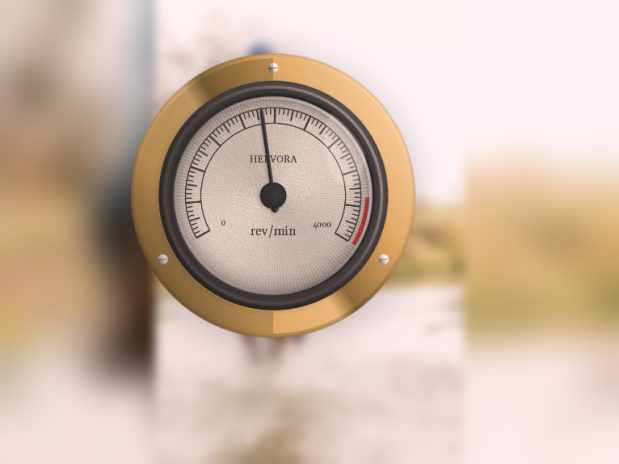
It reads 1850 rpm
